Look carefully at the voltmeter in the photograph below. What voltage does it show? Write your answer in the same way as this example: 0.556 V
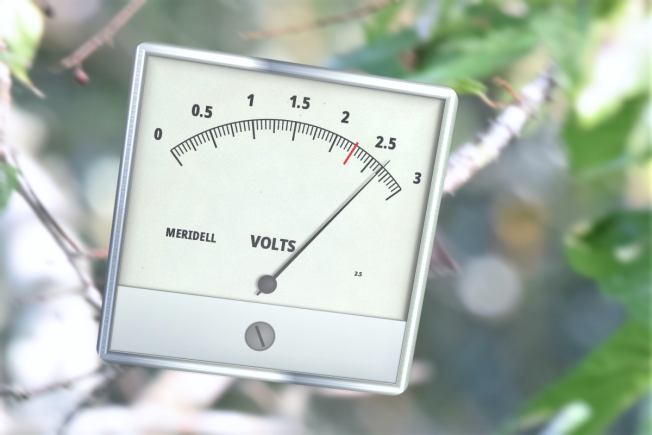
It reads 2.65 V
